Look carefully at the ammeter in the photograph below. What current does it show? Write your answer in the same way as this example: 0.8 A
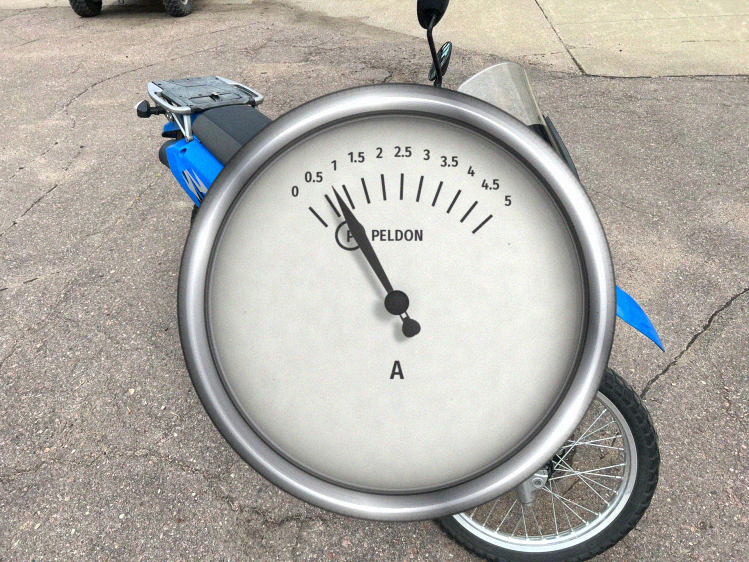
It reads 0.75 A
